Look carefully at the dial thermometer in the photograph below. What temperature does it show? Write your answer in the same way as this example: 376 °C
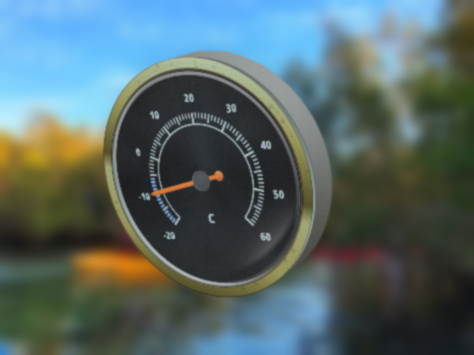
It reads -10 °C
